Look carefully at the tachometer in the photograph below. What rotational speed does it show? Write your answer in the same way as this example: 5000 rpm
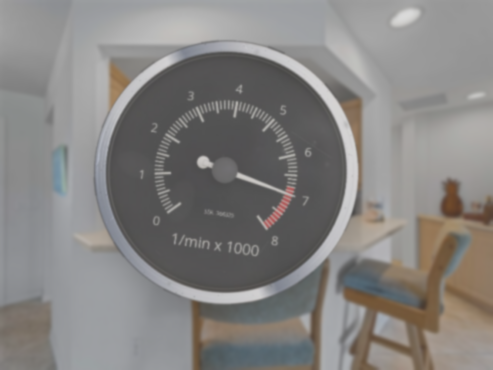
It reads 7000 rpm
